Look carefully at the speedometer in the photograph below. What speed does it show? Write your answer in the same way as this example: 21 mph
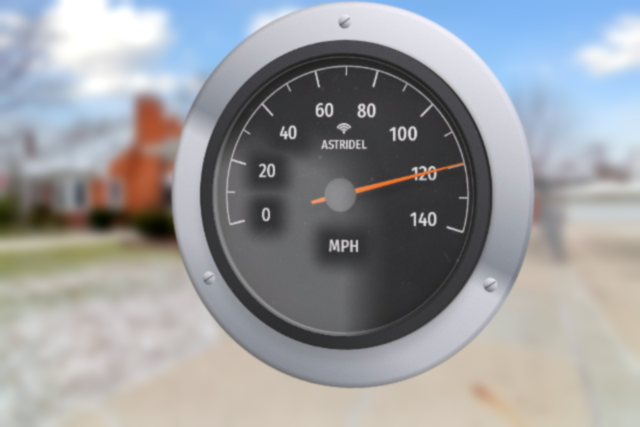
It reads 120 mph
